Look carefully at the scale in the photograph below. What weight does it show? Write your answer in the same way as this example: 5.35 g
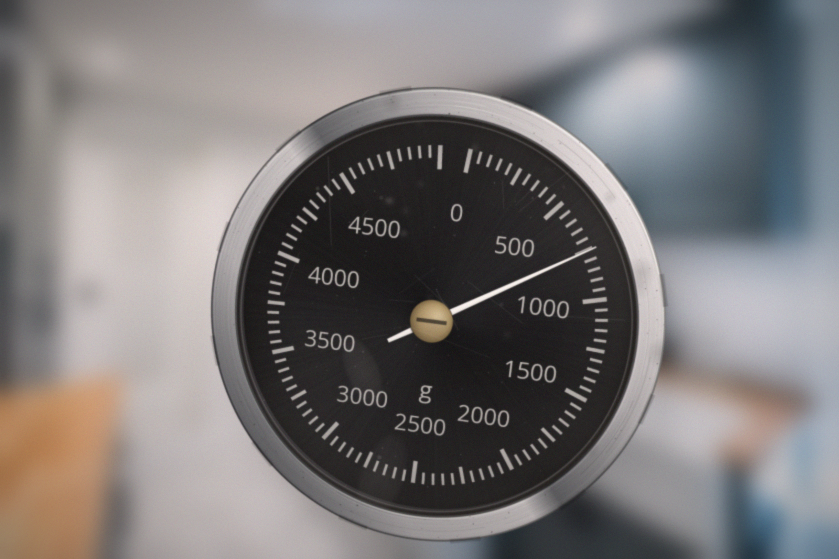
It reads 750 g
